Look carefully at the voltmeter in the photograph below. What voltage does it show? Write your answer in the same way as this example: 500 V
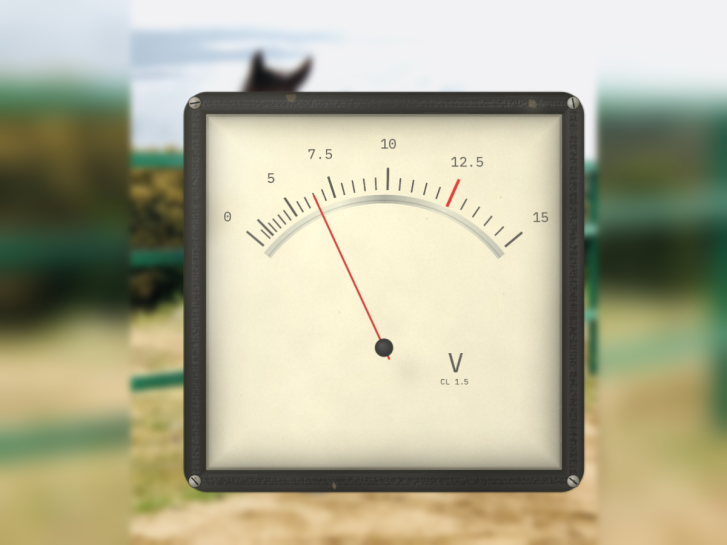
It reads 6.5 V
